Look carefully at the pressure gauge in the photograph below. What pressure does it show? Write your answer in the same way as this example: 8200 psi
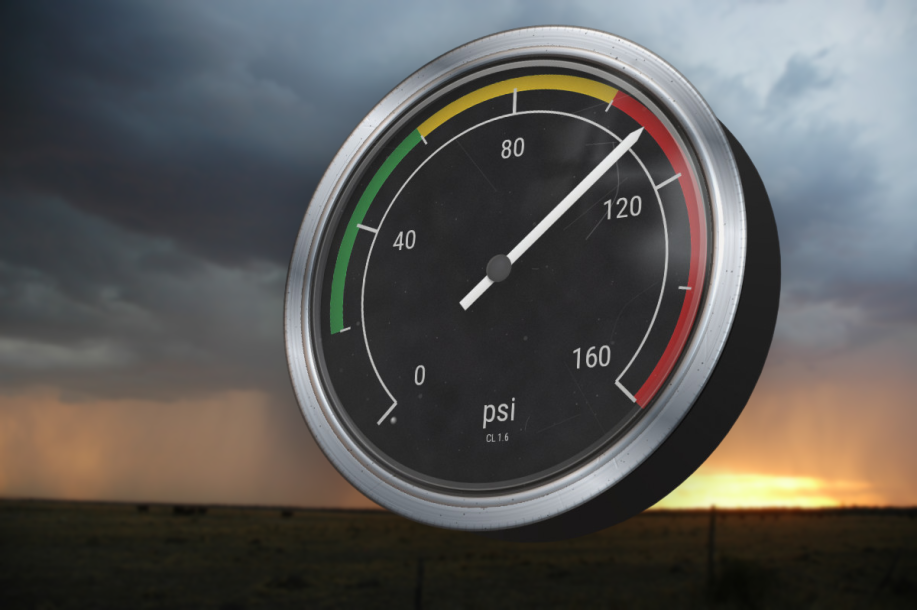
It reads 110 psi
